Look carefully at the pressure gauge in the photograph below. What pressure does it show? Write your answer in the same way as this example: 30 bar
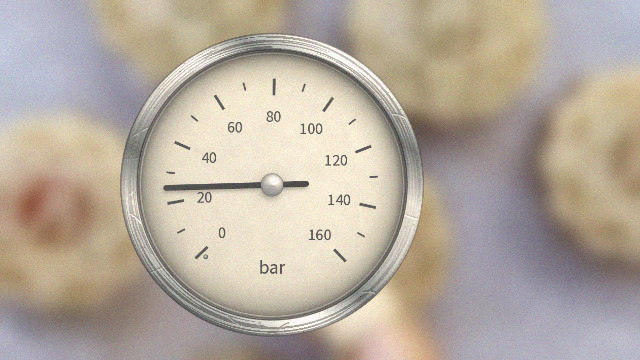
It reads 25 bar
